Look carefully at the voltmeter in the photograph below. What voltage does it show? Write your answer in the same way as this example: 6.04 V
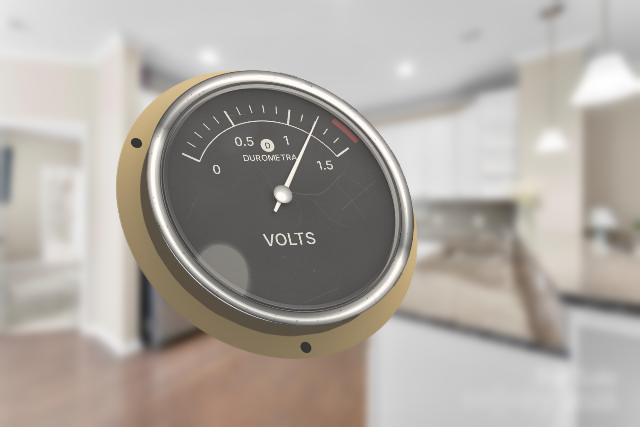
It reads 1.2 V
